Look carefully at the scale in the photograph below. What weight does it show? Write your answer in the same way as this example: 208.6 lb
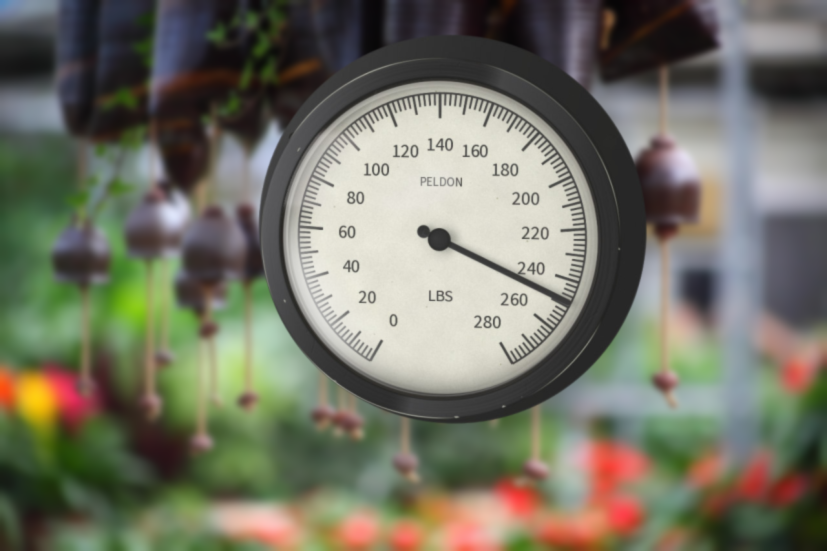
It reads 248 lb
